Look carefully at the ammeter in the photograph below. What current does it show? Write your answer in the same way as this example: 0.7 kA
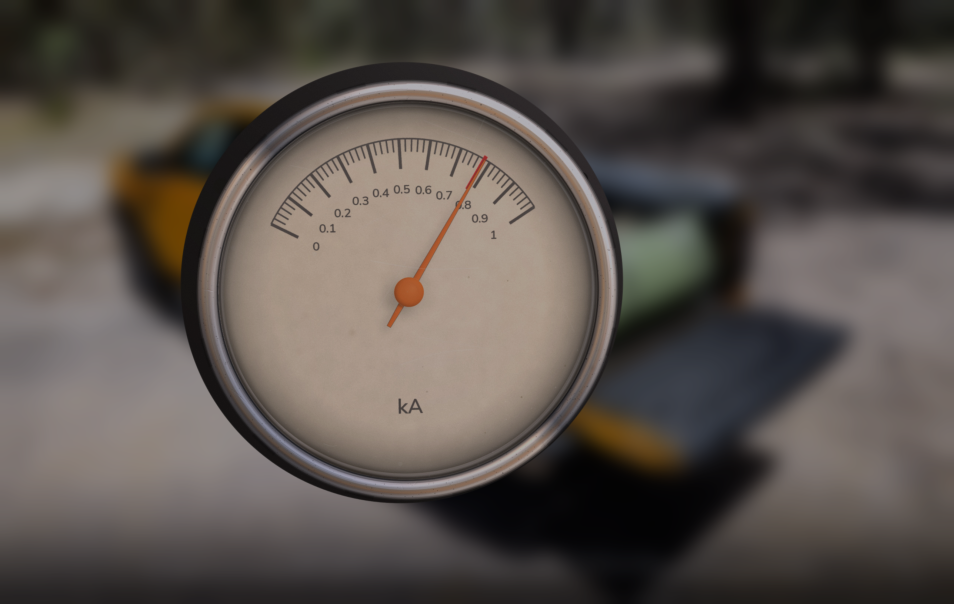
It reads 0.78 kA
